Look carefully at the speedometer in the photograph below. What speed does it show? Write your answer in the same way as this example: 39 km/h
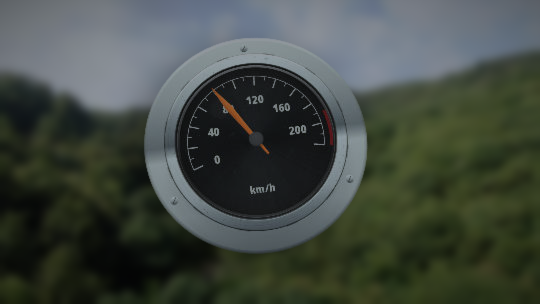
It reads 80 km/h
